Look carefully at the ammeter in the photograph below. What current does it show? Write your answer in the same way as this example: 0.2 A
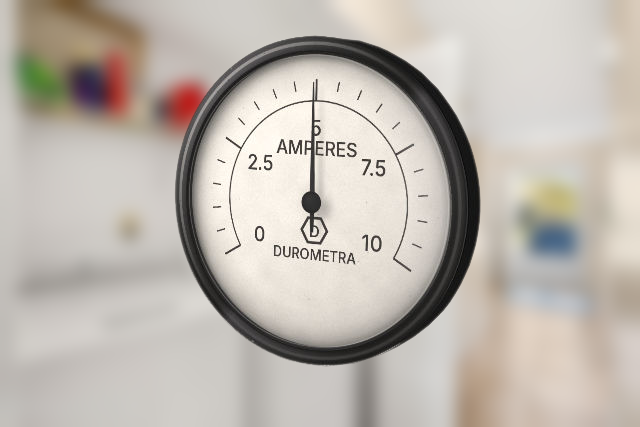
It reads 5 A
